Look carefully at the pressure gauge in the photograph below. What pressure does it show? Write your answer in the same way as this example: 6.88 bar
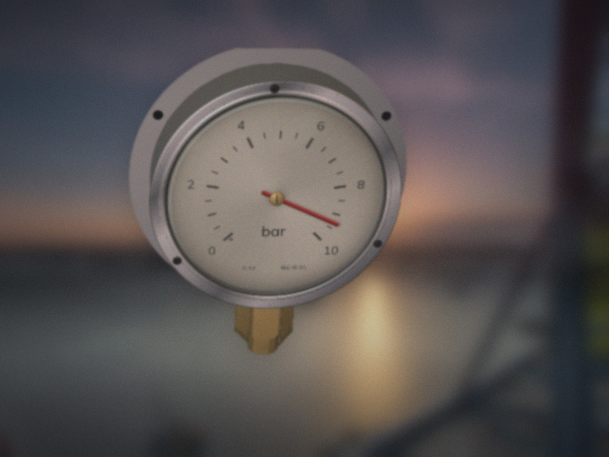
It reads 9.25 bar
